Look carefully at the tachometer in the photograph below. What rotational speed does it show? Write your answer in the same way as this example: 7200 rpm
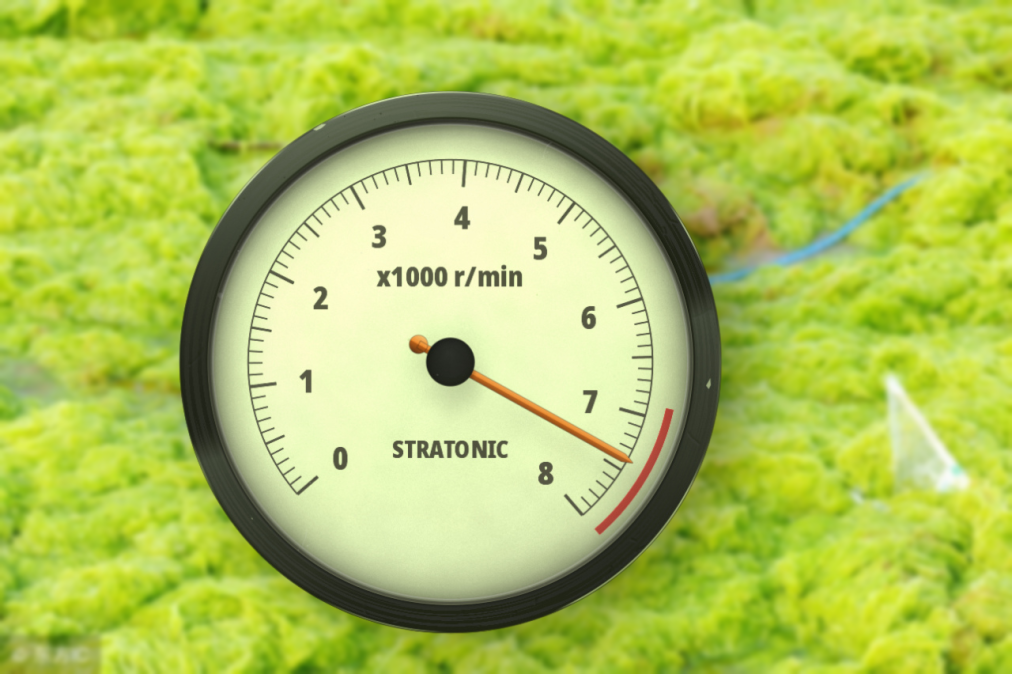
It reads 7400 rpm
